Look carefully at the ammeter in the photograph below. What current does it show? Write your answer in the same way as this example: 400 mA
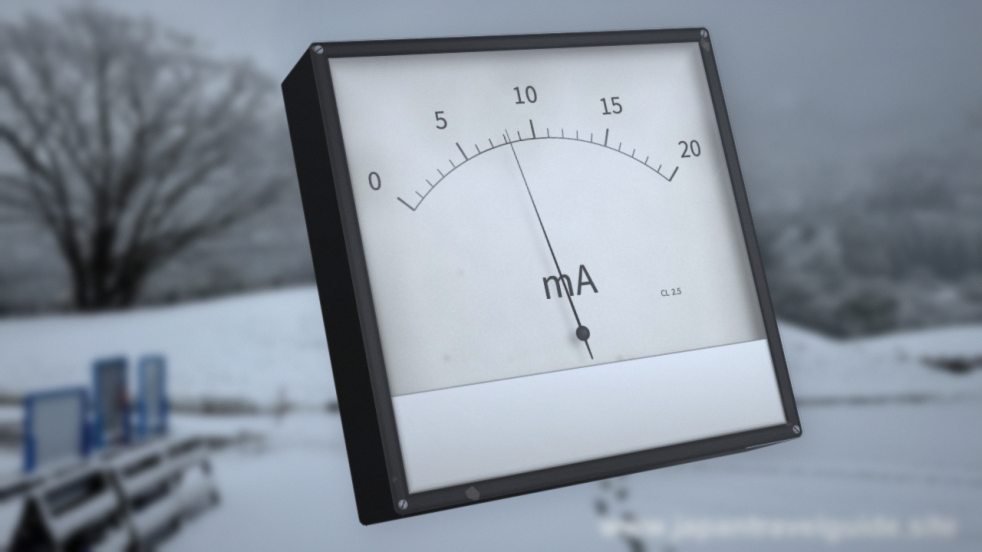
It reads 8 mA
